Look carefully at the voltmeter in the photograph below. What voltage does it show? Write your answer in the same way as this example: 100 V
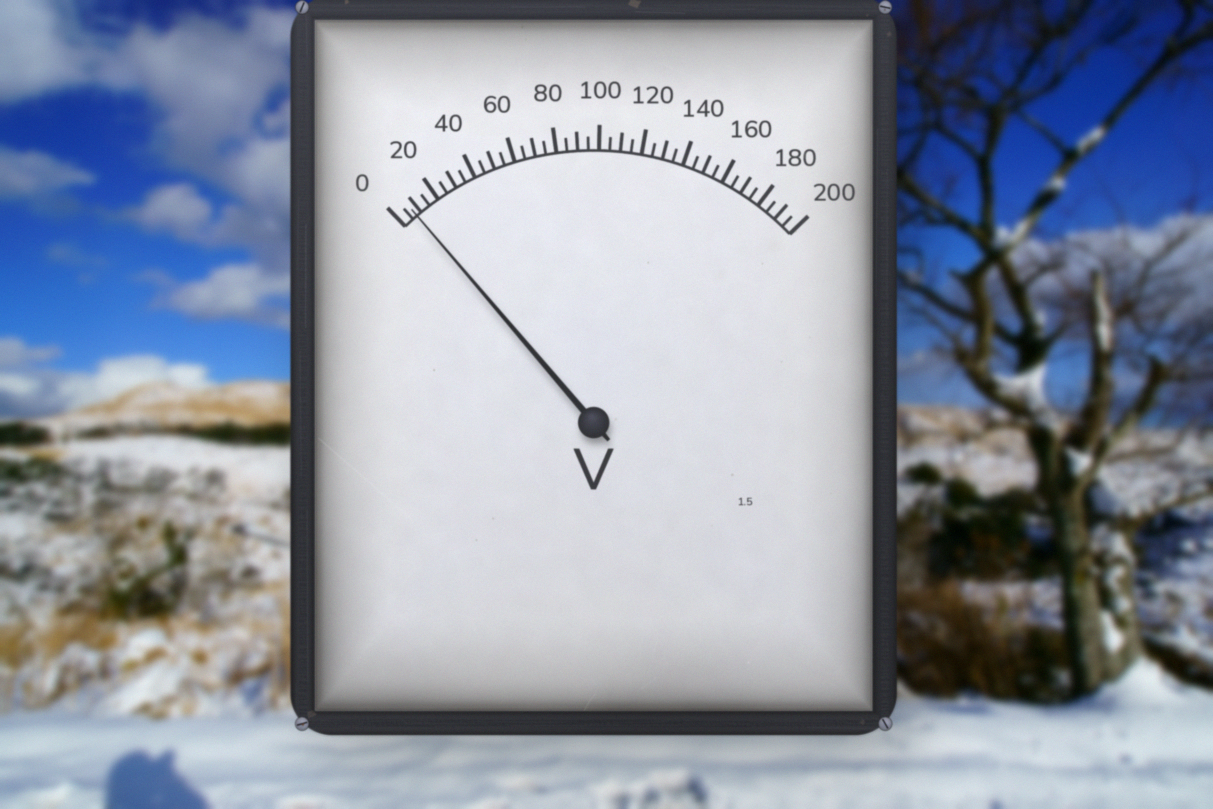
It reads 7.5 V
